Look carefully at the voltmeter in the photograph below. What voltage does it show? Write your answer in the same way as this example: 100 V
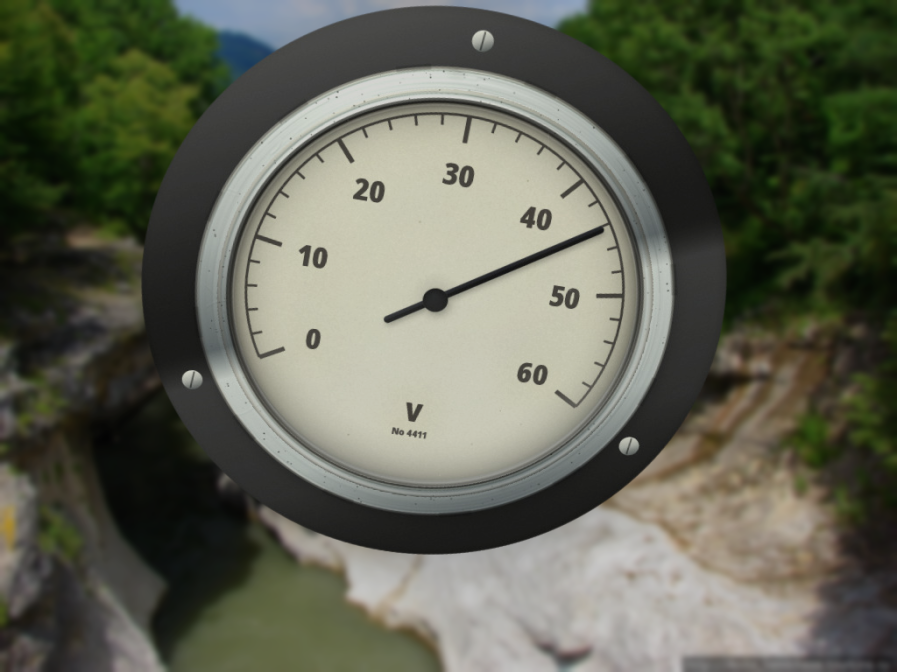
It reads 44 V
